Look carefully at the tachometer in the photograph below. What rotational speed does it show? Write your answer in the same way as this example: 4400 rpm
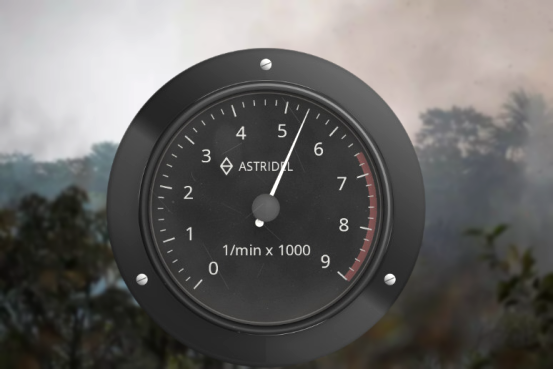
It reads 5400 rpm
